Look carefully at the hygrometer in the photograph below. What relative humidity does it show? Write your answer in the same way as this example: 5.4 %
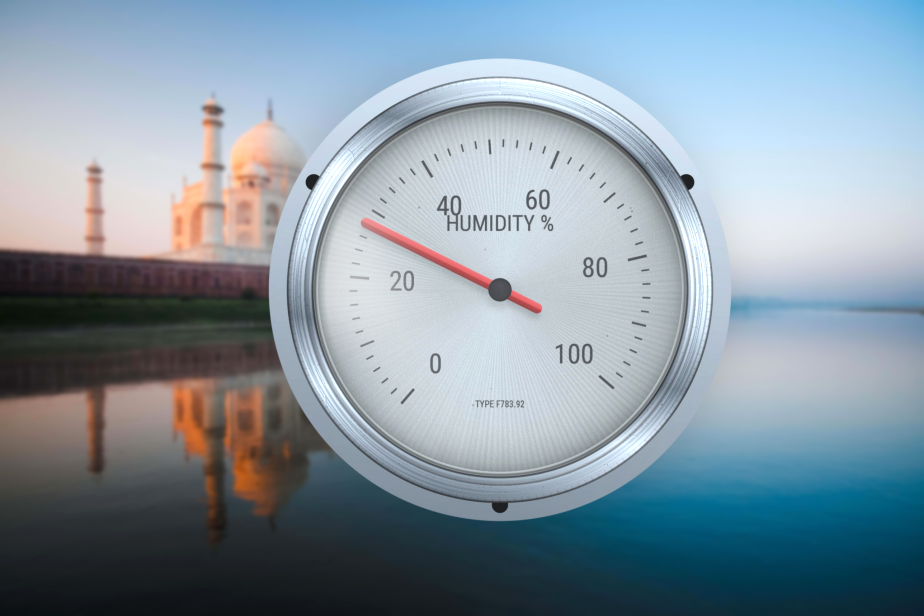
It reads 28 %
